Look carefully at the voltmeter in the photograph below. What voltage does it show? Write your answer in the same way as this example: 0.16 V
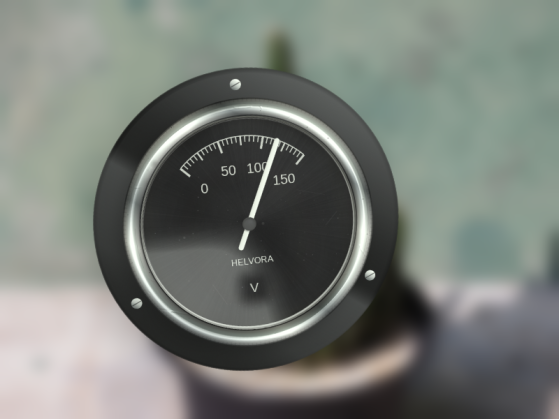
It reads 115 V
